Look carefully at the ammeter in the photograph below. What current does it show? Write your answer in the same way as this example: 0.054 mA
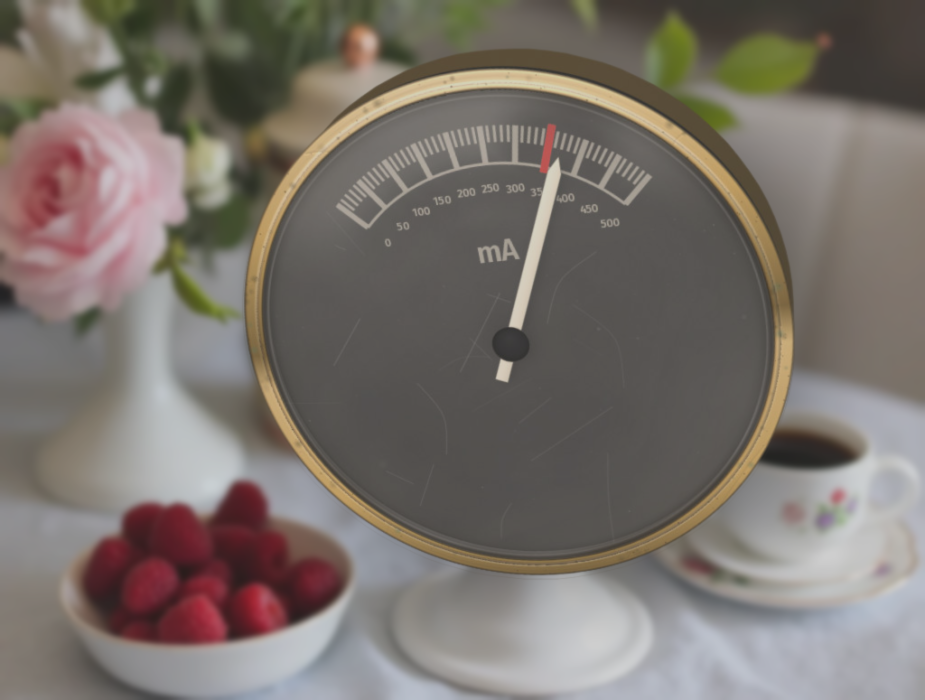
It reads 370 mA
